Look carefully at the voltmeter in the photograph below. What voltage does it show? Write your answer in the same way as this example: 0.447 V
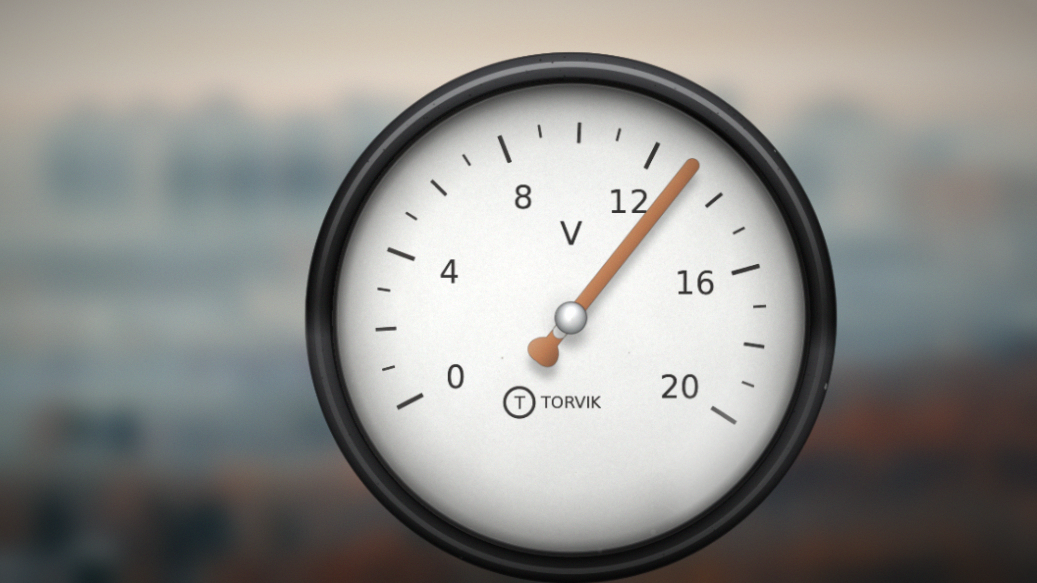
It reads 13 V
